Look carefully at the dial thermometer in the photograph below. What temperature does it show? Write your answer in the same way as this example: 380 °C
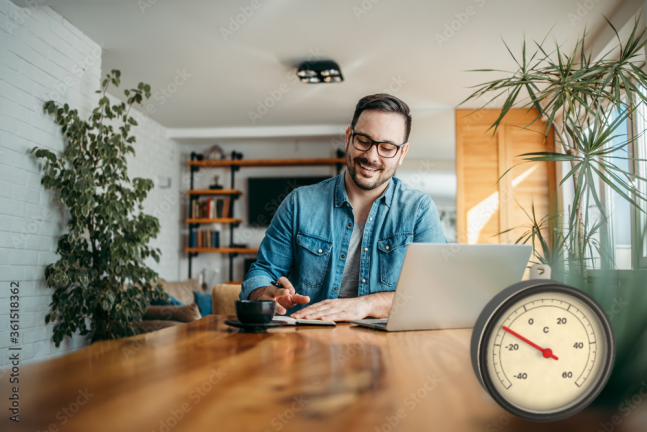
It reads -12 °C
